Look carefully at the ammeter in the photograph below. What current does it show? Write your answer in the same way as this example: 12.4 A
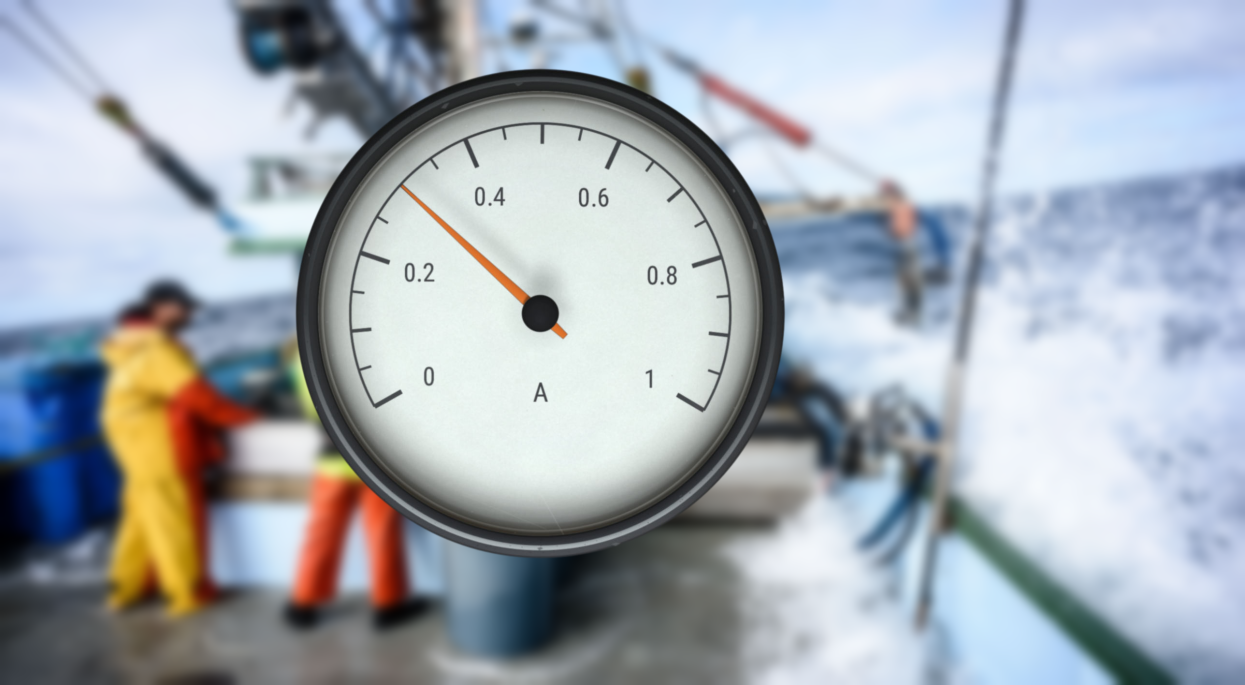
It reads 0.3 A
